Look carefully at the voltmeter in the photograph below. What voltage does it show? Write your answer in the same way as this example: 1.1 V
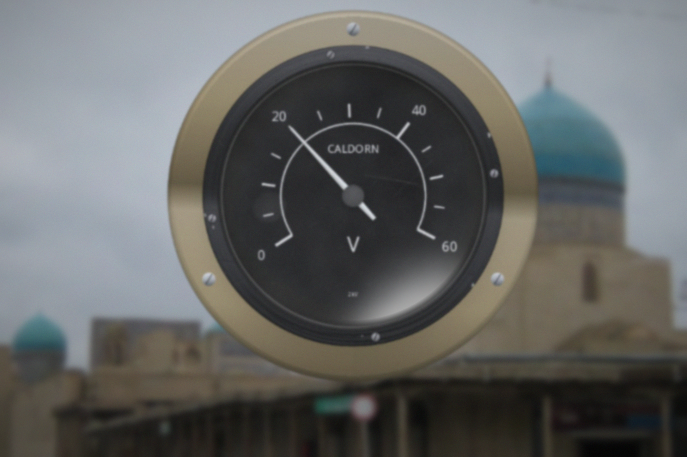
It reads 20 V
